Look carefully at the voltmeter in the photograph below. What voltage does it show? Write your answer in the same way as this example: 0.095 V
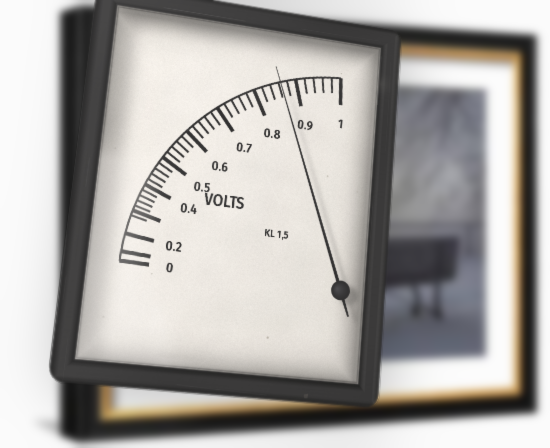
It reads 0.86 V
